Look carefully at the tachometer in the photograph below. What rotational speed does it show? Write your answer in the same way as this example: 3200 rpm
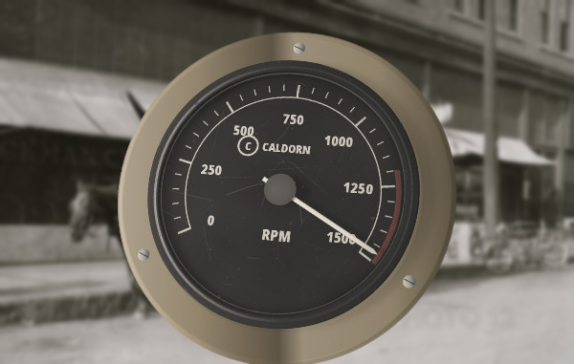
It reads 1475 rpm
